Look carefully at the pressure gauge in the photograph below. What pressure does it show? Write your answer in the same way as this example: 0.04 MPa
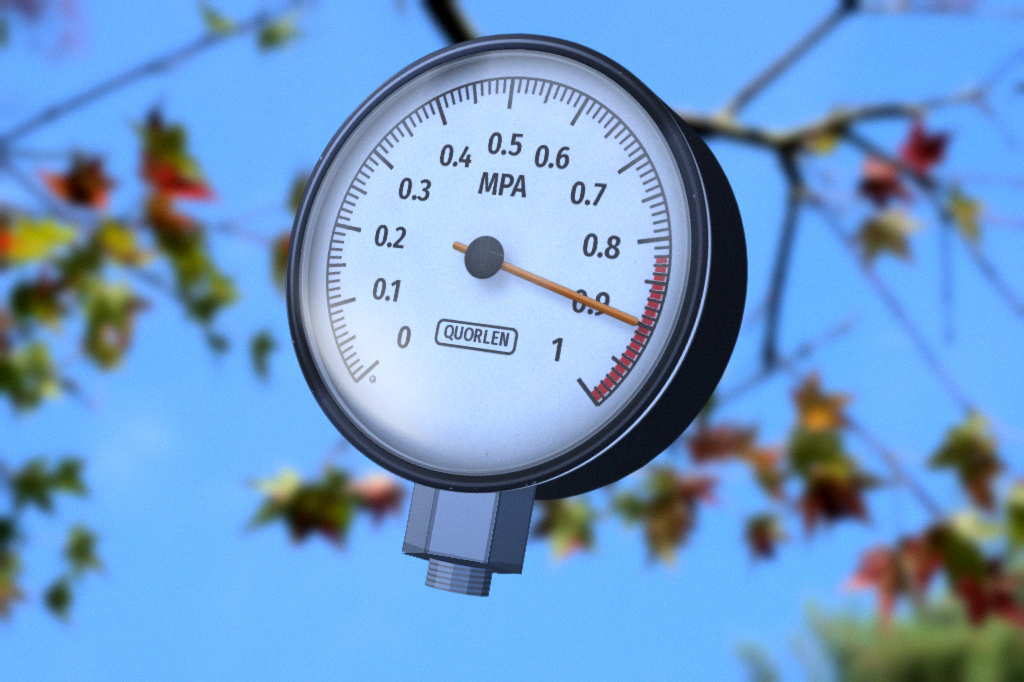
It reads 0.9 MPa
